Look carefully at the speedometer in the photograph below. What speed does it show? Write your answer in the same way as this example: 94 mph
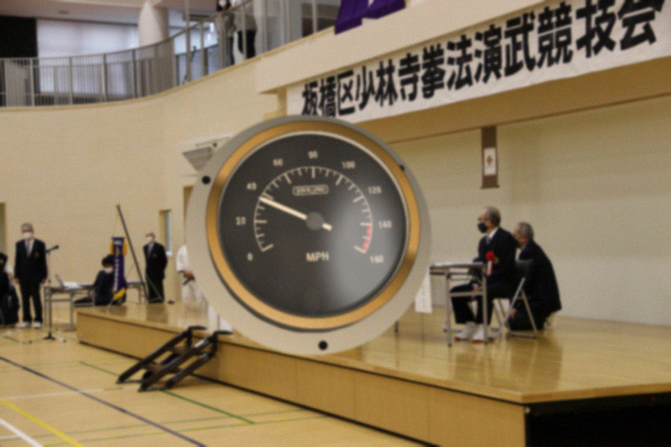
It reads 35 mph
